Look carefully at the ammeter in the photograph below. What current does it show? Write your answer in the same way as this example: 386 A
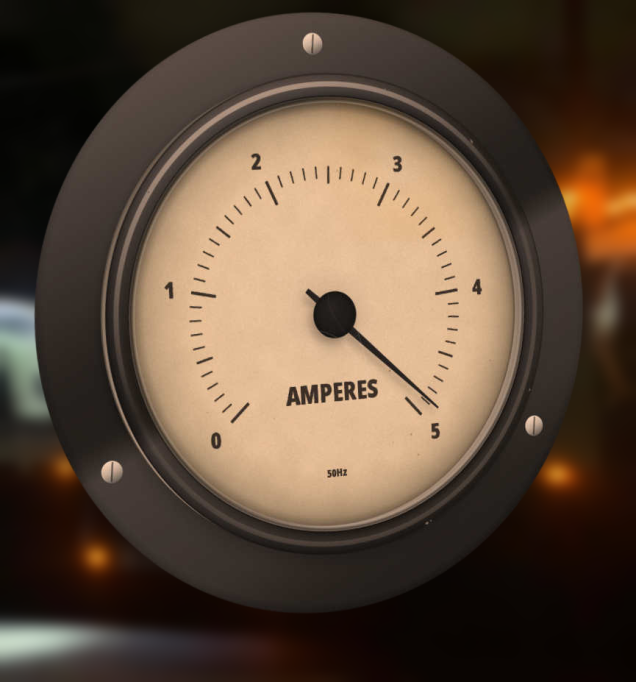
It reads 4.9 A
